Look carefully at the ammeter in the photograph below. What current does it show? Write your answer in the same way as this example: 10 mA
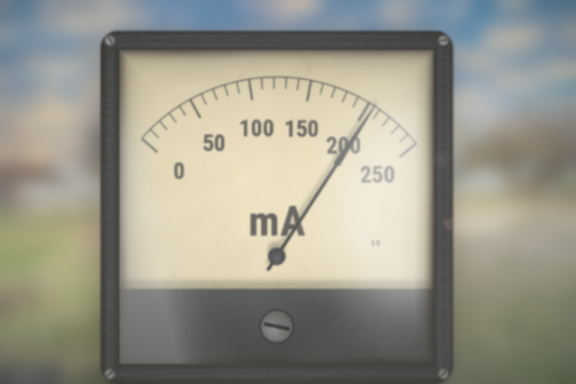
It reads 205 mA
